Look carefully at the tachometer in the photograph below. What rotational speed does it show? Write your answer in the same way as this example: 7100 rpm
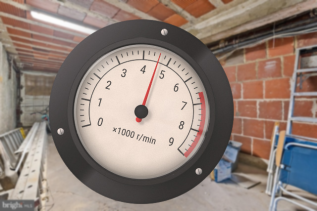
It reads 4600 rpm
